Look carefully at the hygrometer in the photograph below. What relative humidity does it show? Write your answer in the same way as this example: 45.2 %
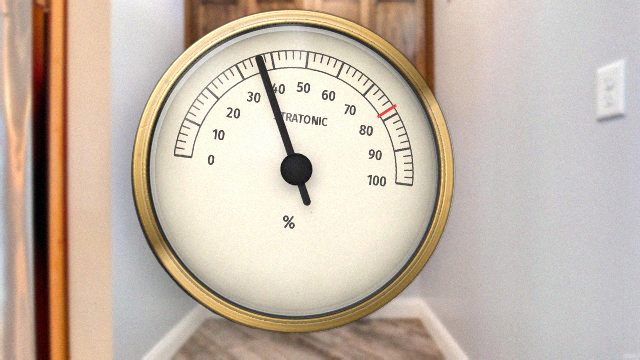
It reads 36 %
